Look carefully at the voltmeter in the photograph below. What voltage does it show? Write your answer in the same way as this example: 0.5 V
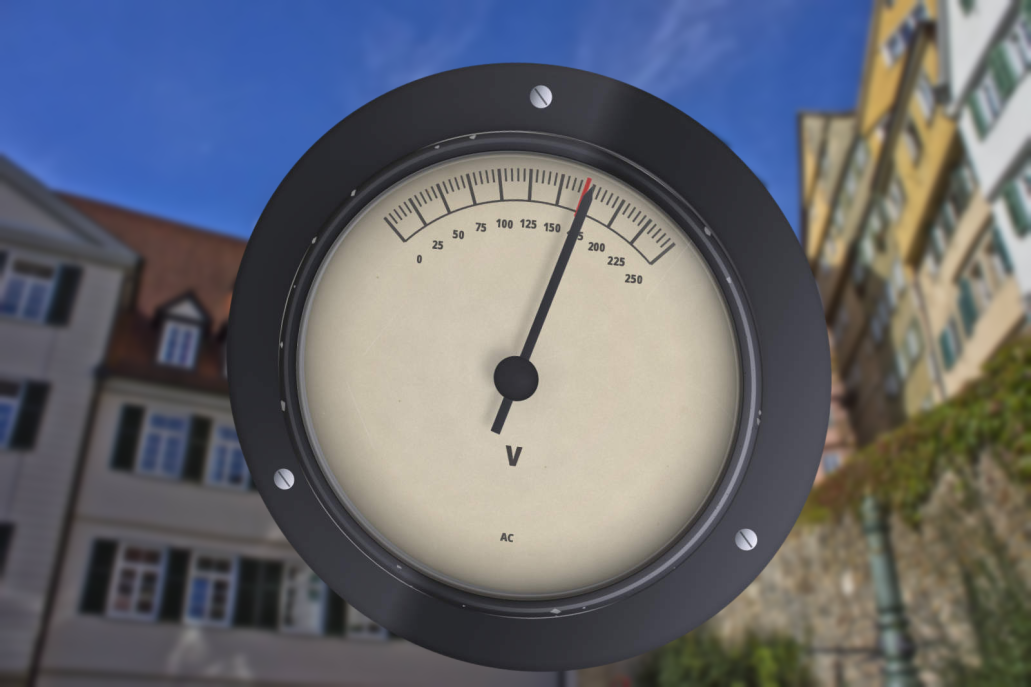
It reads 175 V
